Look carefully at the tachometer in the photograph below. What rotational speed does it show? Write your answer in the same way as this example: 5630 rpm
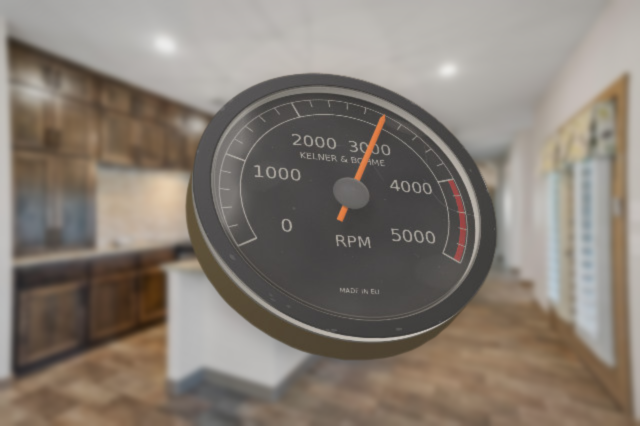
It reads 3000 rpm
